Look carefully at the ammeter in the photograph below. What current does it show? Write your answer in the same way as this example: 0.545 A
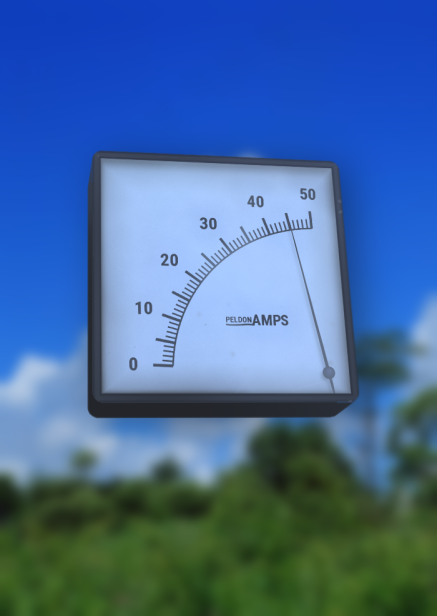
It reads 45 A
